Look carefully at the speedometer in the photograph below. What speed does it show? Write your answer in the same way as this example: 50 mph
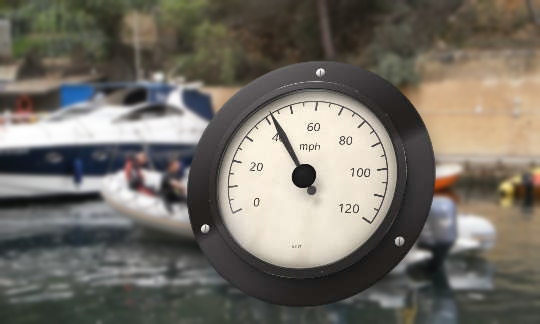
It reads 42.5 mph
